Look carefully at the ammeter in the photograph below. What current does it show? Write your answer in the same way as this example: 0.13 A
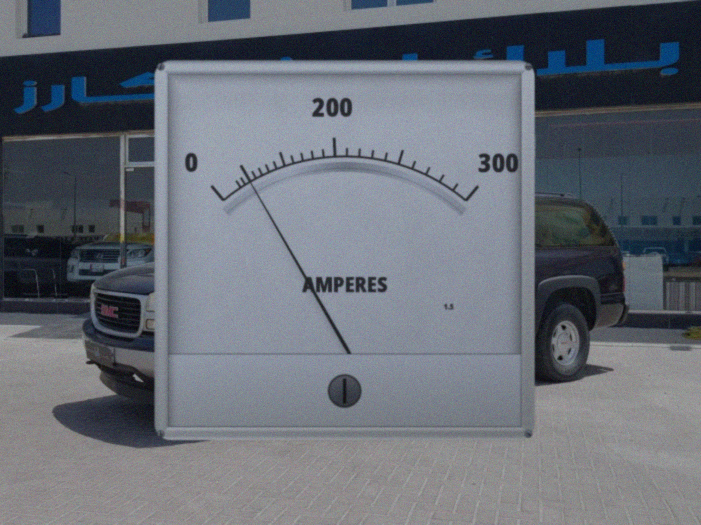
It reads 100 A
